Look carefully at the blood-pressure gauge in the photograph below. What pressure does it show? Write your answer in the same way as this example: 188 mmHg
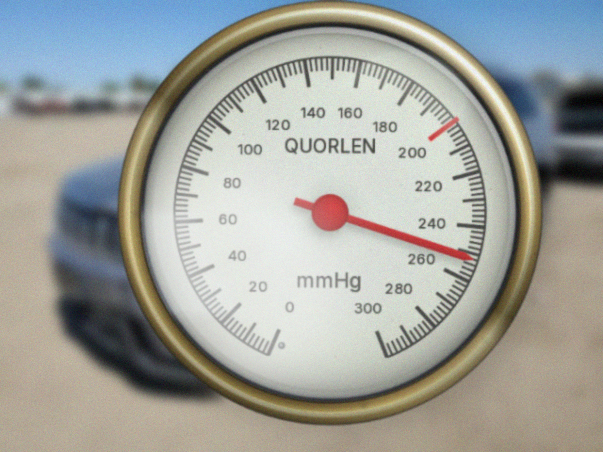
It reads 252 mmHg
